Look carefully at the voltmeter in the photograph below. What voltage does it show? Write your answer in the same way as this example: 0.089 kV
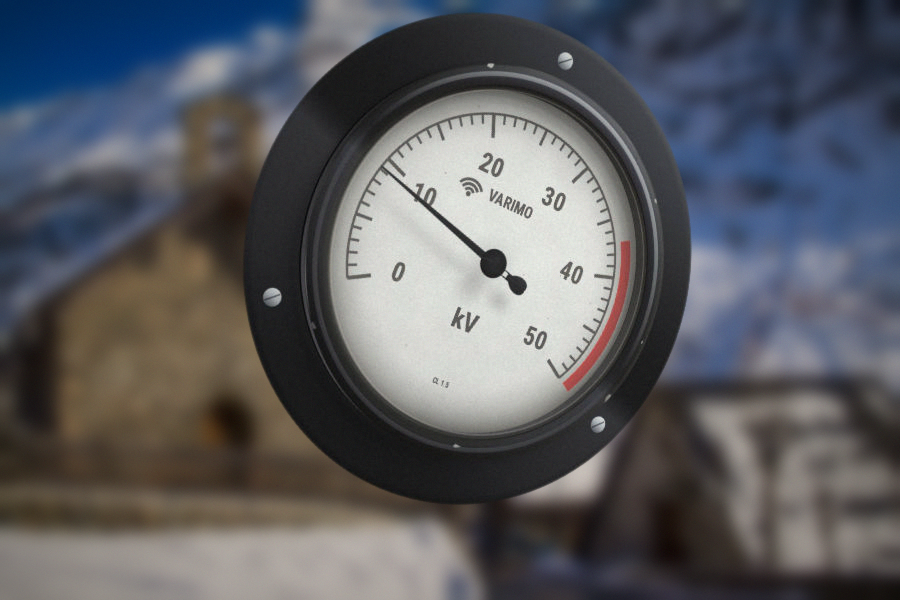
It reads 9 kV
